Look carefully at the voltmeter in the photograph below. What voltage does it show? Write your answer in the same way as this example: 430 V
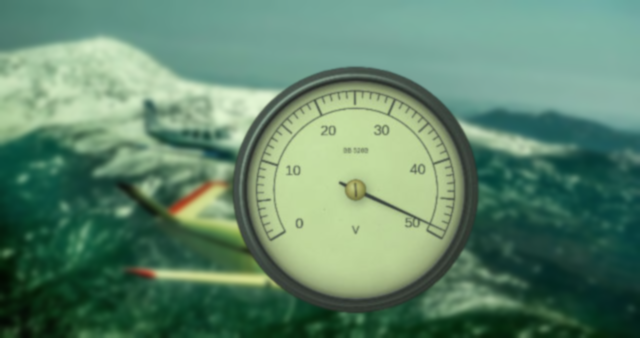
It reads 49 V
